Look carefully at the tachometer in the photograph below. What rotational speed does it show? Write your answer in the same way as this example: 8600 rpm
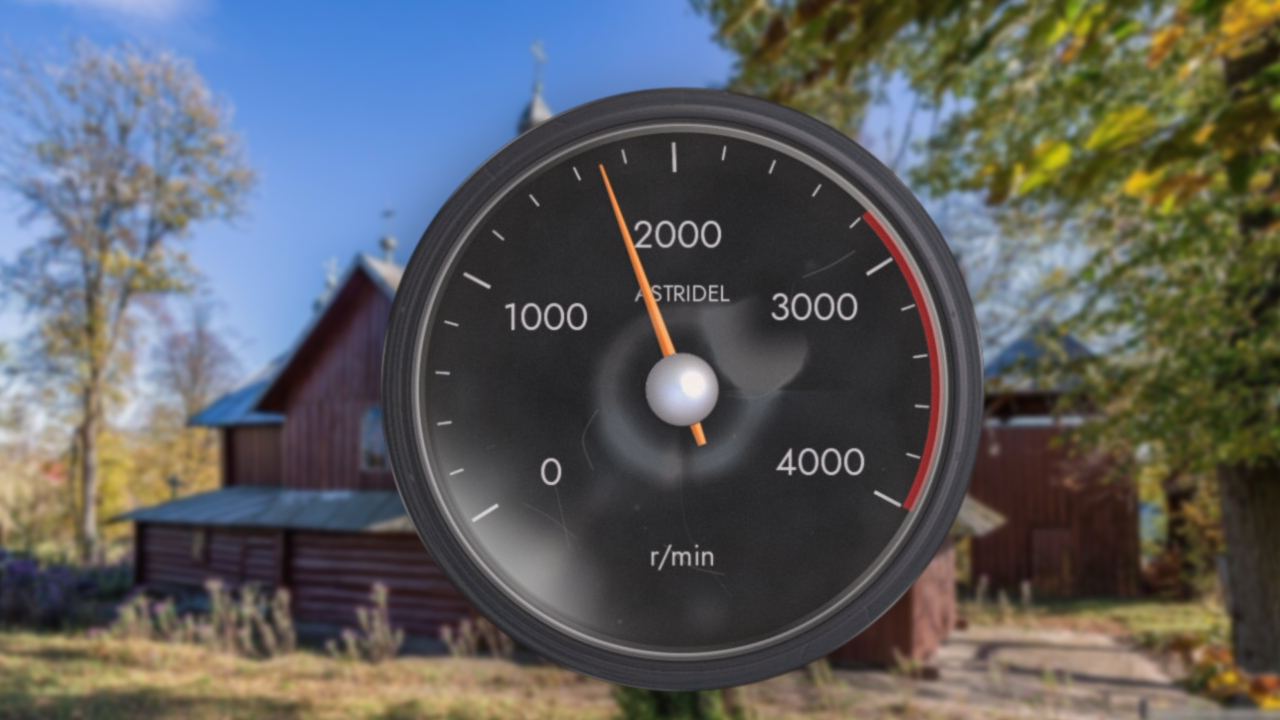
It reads 1700 rpm
